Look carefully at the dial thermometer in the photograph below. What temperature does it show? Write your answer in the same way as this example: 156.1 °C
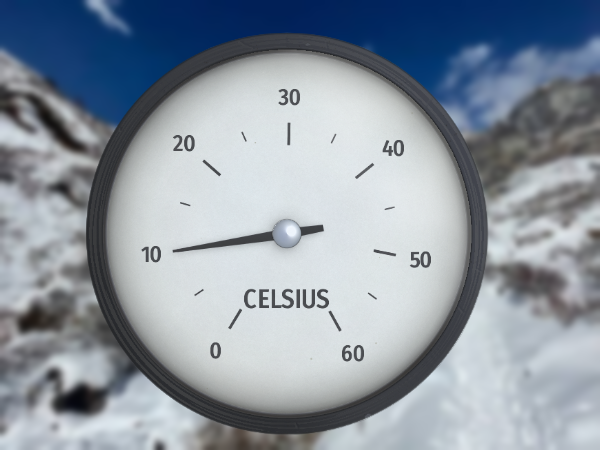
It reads 10 °C
